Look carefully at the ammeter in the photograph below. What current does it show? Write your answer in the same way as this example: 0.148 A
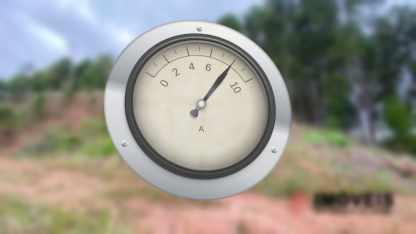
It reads 8 A
